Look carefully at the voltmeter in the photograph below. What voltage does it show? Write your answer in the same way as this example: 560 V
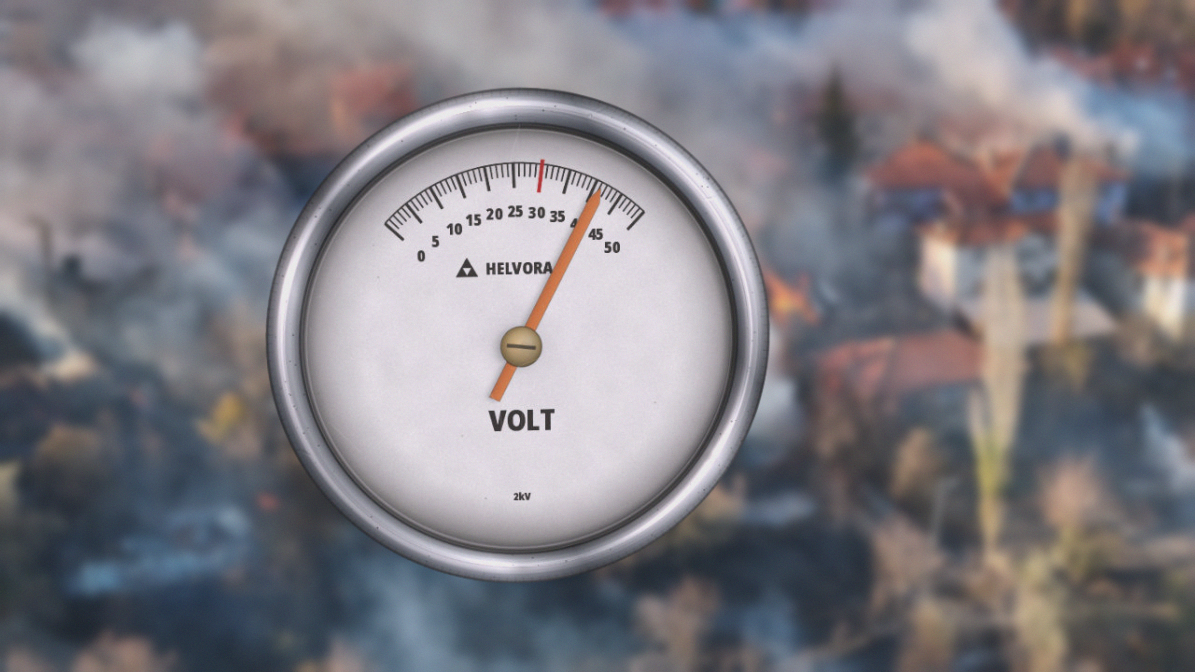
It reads 41 V
